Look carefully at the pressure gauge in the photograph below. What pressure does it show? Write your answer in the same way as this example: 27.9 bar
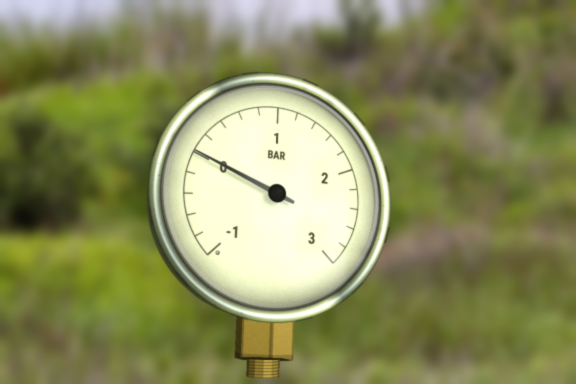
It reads 0 bar
